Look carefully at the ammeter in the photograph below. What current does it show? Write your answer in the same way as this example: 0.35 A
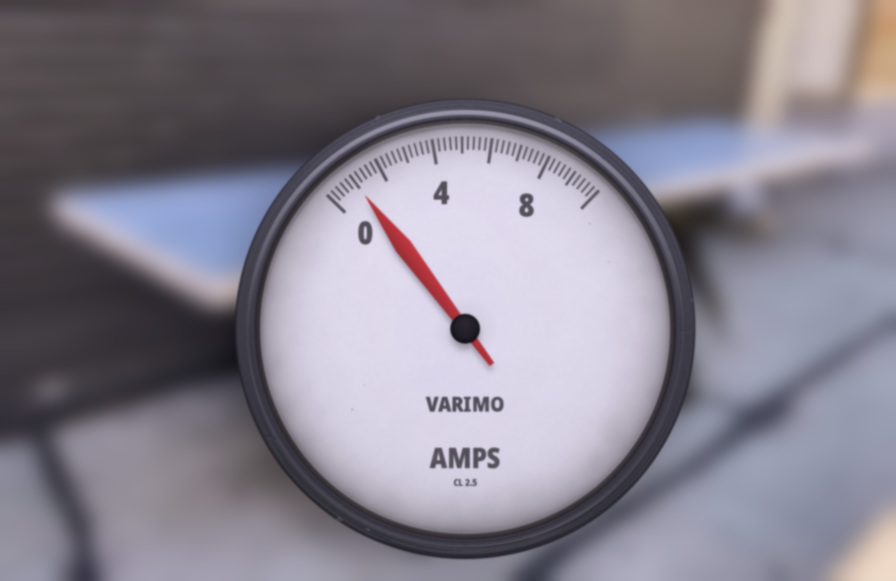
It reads 1 A
